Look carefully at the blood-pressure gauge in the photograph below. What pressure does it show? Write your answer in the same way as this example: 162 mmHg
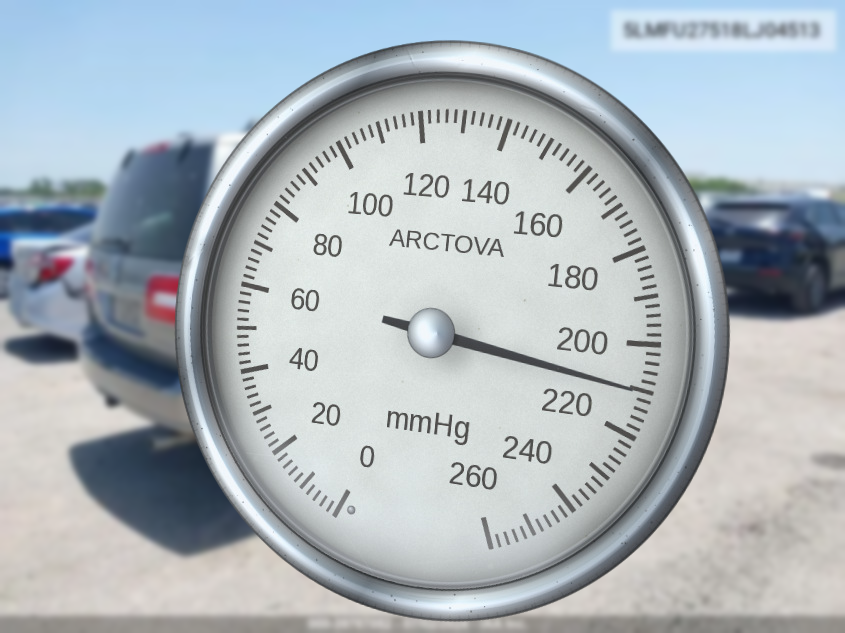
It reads 210 mmHg
